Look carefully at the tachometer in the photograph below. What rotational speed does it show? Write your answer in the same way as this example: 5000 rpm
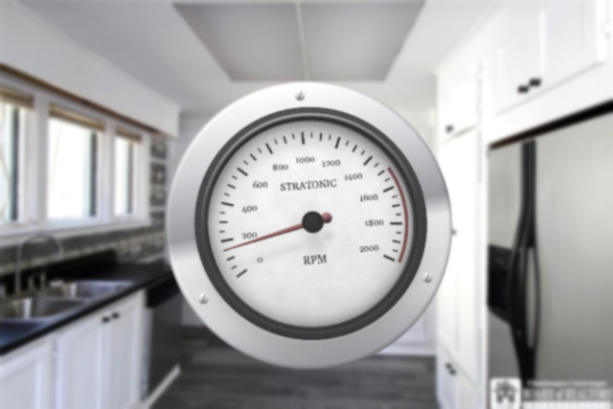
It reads 150 rpm
